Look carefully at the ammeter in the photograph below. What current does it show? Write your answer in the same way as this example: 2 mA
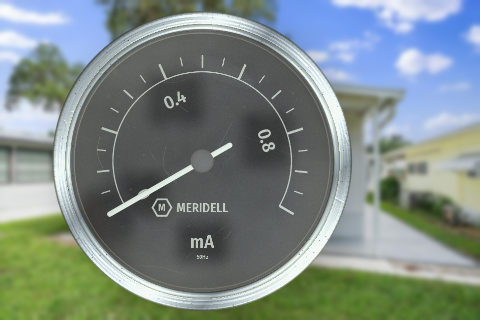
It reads 0 mA
